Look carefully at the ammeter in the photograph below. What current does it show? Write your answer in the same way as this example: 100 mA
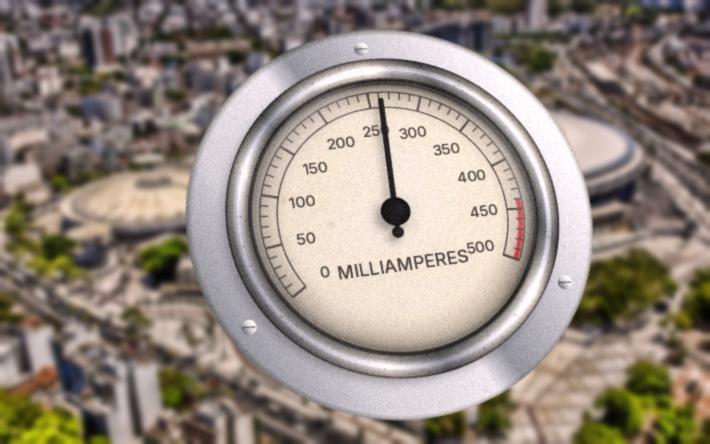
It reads 260 mA
